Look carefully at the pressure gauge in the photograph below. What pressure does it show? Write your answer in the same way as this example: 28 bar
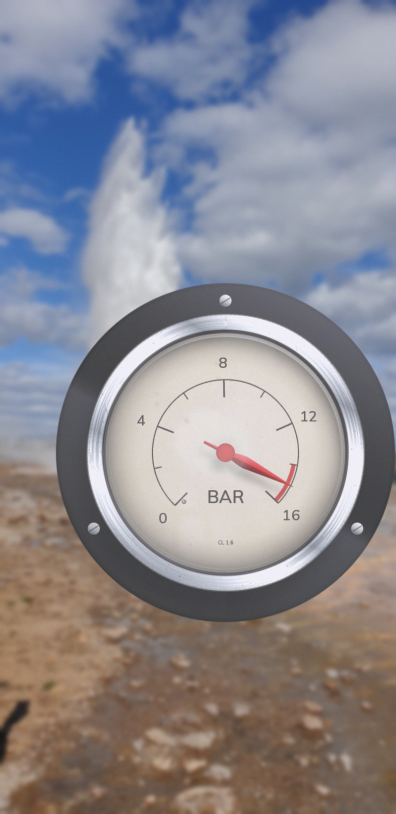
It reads 15 bar
